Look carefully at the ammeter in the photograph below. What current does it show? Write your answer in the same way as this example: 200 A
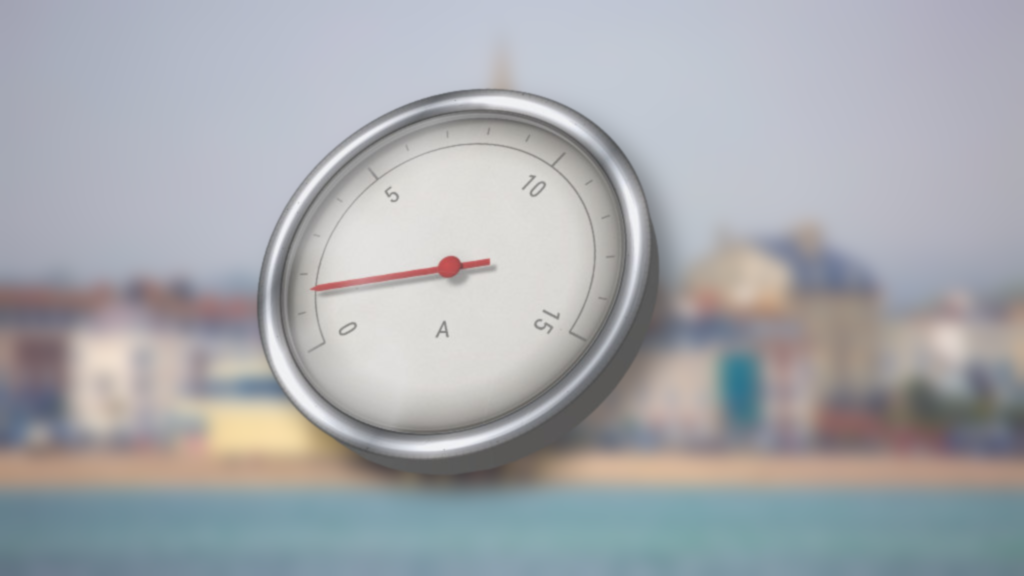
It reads 1.5 A
